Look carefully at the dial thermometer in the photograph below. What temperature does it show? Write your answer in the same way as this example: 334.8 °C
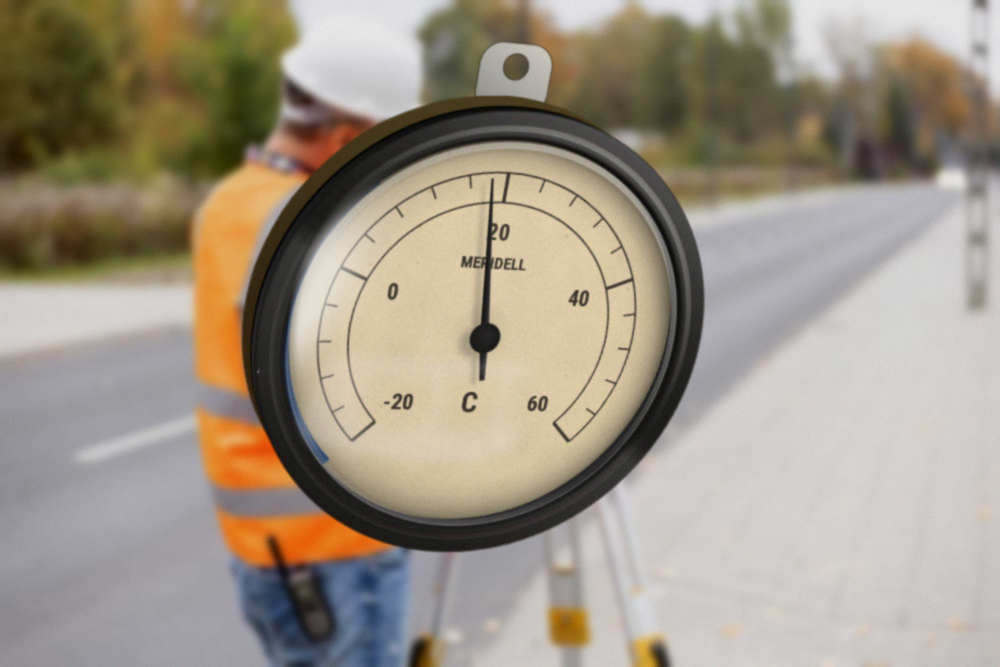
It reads 18 °C
